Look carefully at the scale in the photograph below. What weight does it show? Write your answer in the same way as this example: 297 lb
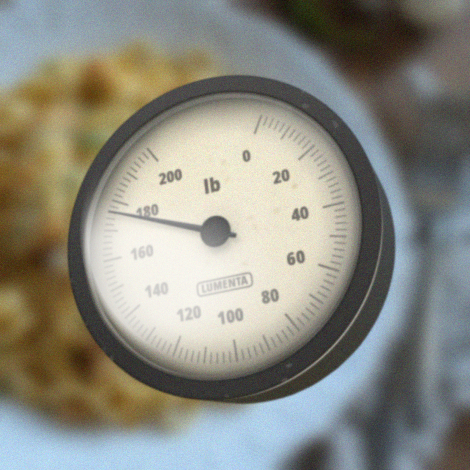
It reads 176 lb
